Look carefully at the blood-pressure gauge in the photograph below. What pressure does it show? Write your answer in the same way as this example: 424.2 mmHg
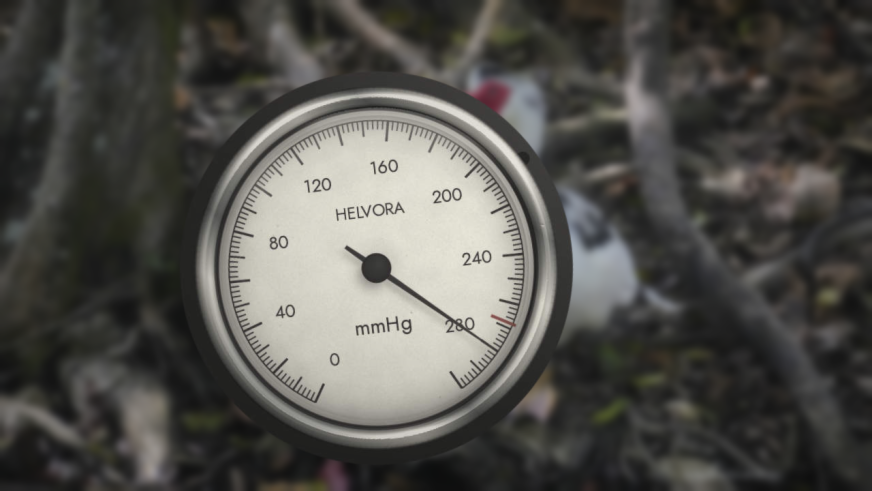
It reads 280 mmHg
